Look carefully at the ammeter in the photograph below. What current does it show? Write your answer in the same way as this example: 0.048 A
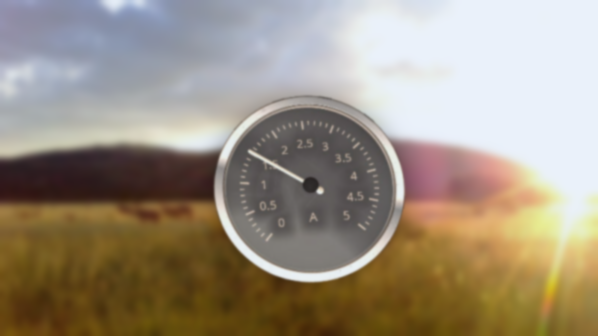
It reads 1.5 A
